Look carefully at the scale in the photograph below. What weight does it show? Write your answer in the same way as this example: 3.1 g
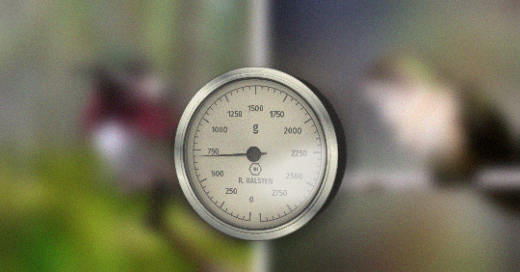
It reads 700 g
